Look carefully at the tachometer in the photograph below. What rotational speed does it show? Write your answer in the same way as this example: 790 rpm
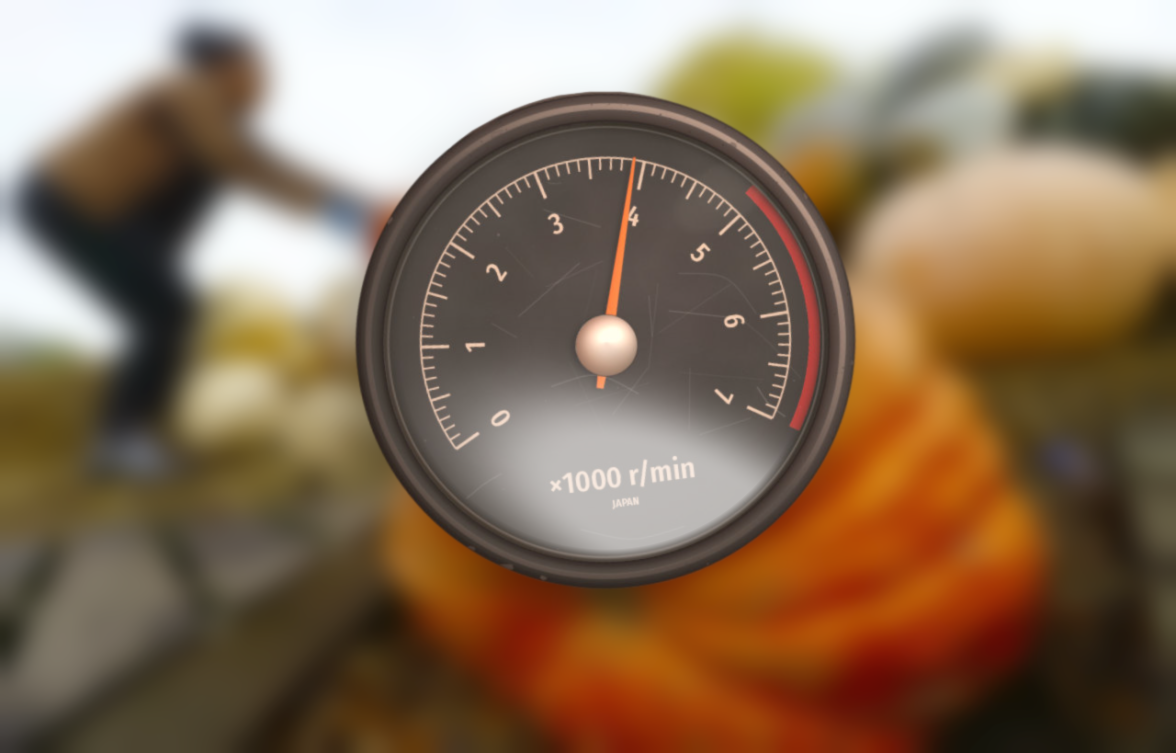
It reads 3900 rpm
